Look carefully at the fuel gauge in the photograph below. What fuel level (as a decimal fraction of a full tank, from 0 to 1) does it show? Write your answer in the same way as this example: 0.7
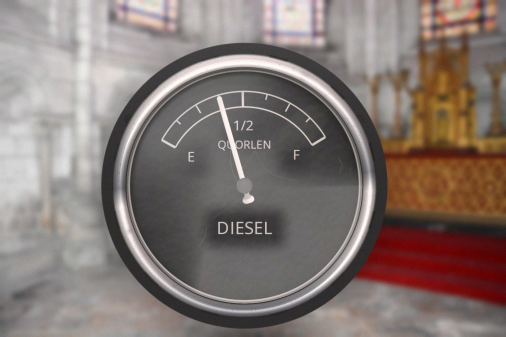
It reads 0.375
